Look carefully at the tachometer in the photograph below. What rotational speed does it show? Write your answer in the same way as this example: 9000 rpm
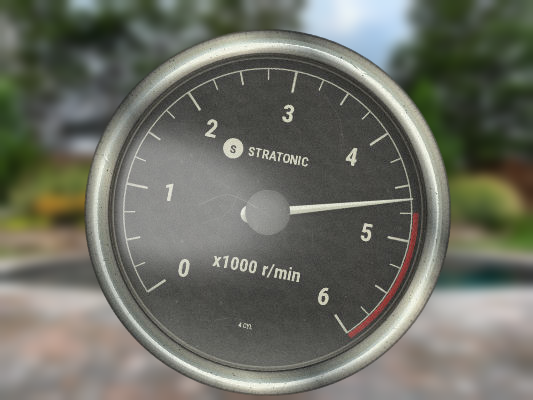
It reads 4625 rpm
